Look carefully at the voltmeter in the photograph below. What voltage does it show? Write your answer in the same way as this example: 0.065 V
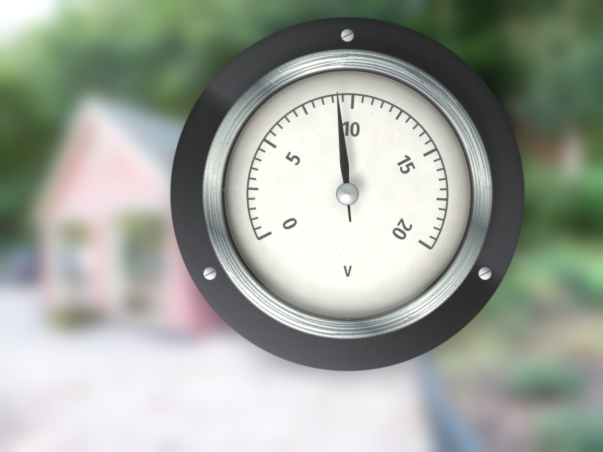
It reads 9.25 V
